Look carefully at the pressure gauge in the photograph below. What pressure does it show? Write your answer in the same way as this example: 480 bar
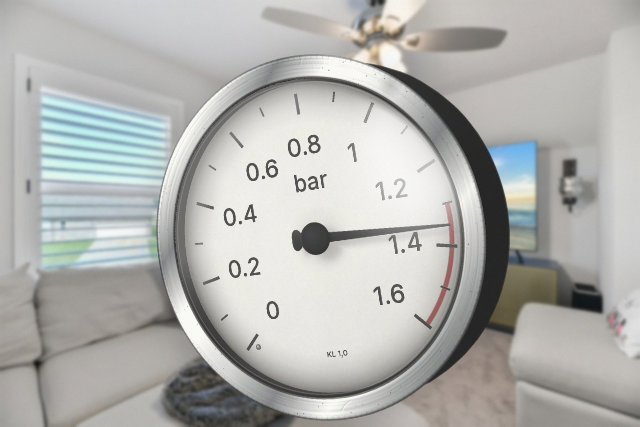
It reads 1.35 bar
